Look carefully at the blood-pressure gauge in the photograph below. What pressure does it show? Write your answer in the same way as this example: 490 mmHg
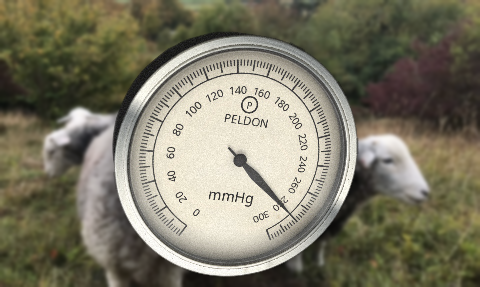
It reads 280 mmHg
